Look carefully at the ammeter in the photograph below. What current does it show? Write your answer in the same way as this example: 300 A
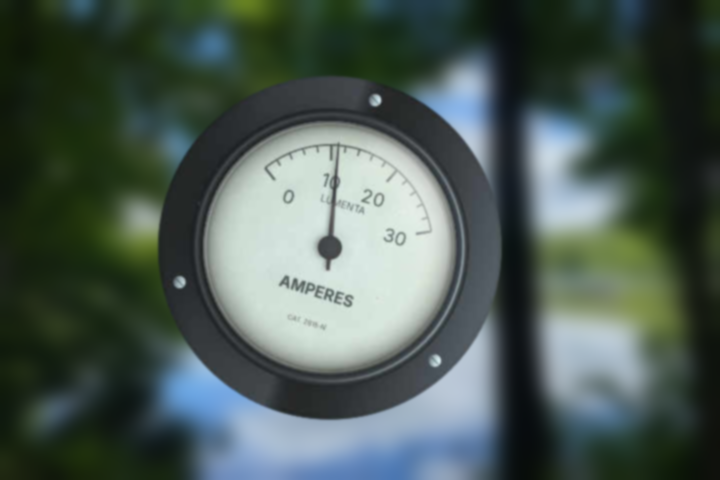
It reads 11 A
